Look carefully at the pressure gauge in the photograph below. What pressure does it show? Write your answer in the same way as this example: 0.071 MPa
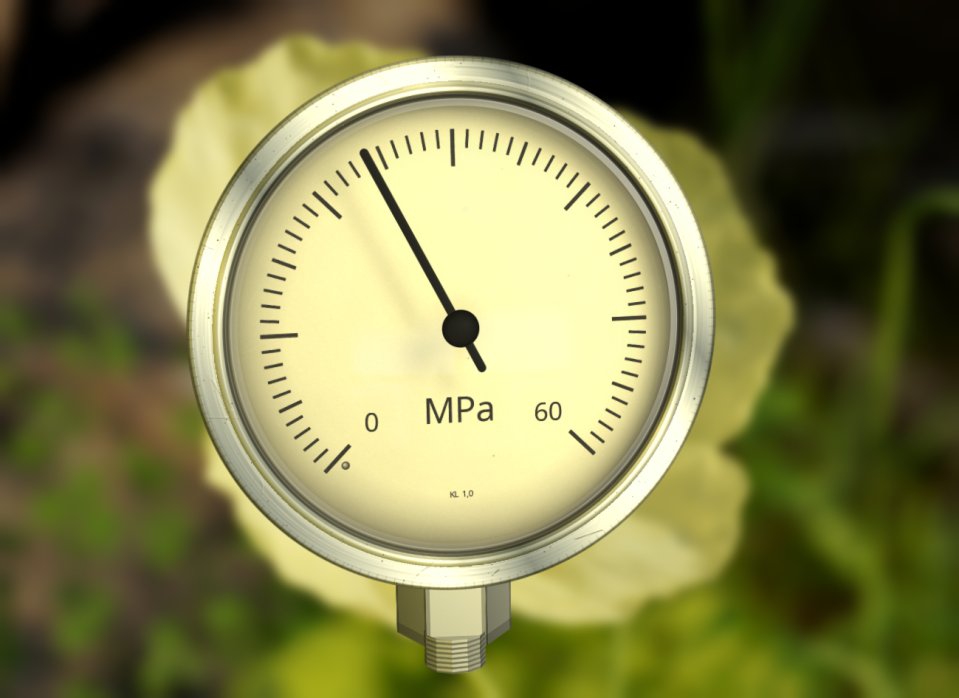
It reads 24 MPa
